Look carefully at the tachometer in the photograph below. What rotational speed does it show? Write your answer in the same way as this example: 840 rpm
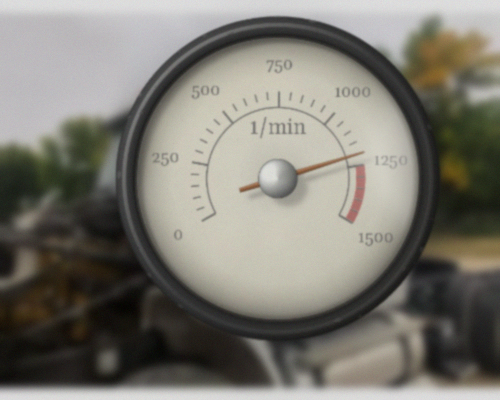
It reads 1200 rpm
